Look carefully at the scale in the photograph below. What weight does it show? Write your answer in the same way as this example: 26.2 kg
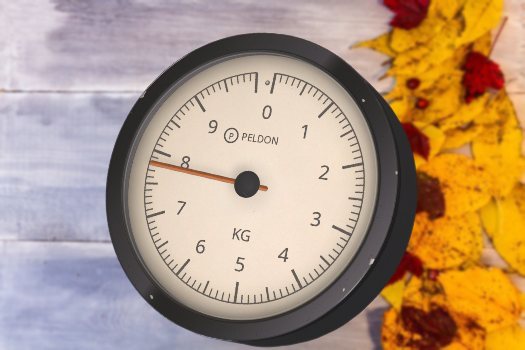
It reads 7.8 kg
